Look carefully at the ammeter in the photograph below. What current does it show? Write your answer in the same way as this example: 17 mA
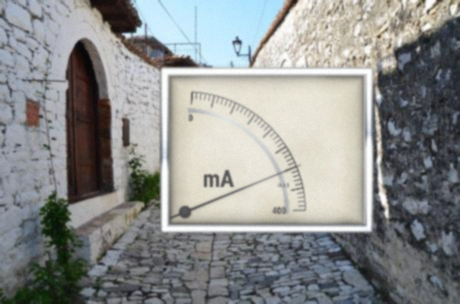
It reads 300 mA
